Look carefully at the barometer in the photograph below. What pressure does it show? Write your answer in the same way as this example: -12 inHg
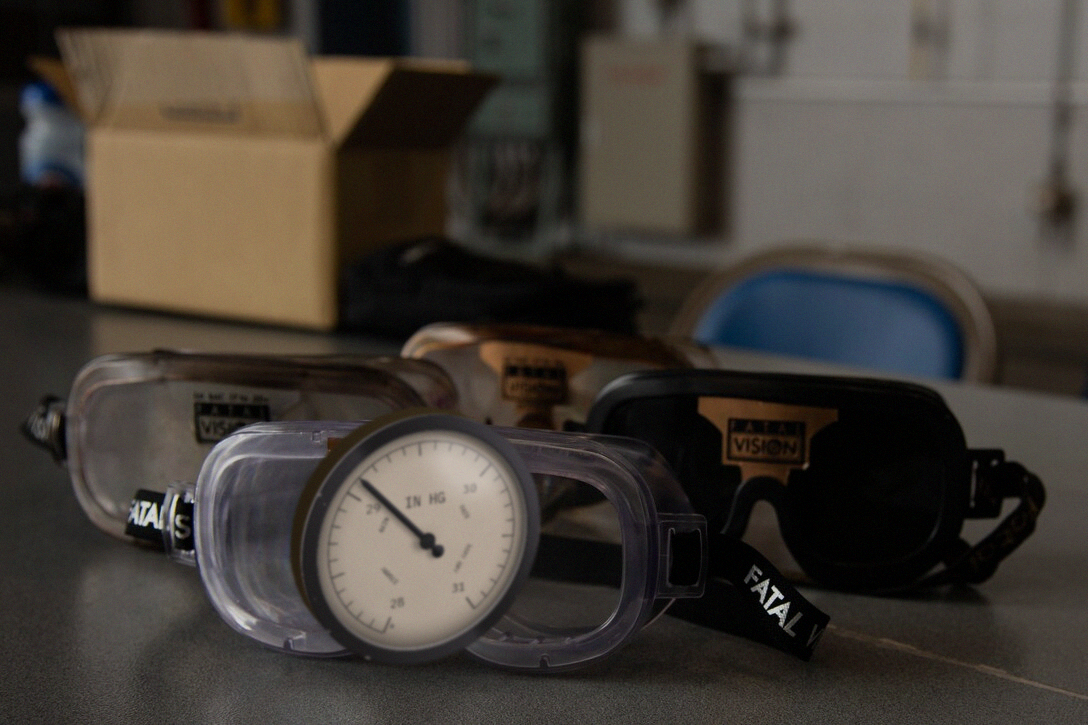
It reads 29.1 inHg
